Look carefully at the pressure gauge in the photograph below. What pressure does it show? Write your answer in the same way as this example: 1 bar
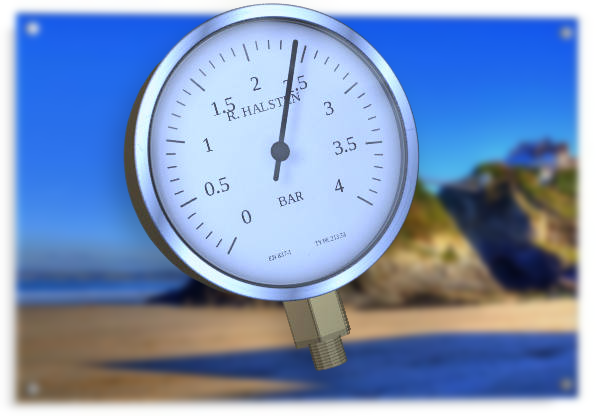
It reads 2.4 bar
